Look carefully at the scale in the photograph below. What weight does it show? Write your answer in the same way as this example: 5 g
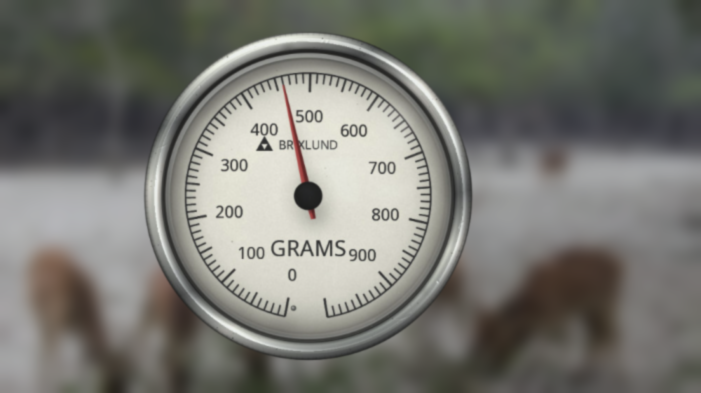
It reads 460 g
